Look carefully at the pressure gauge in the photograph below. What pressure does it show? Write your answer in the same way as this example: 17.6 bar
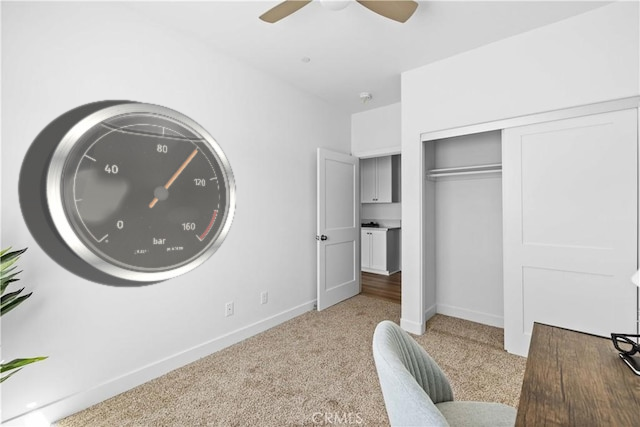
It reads 100 bar
